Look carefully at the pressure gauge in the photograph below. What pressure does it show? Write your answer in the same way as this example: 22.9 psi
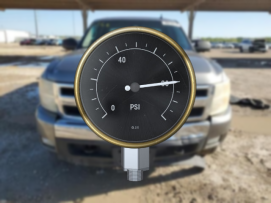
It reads 80 psi
